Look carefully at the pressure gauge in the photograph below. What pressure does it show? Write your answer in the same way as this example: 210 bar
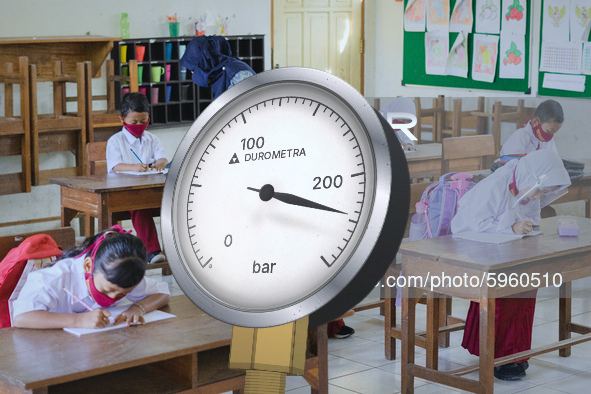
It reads 222.5 bar
